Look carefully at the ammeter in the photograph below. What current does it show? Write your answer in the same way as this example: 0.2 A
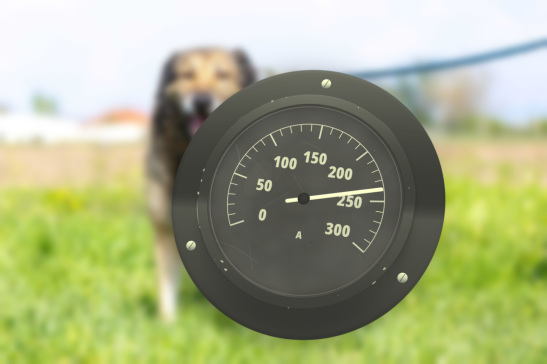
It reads 240 A
